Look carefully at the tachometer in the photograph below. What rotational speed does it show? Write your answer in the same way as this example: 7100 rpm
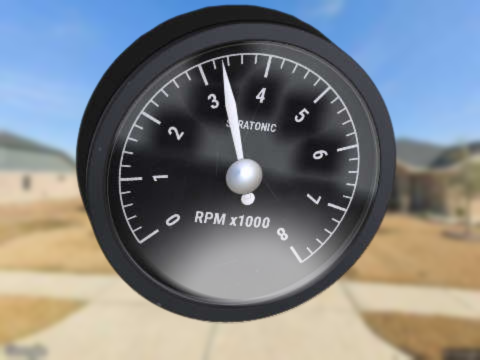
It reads 3300 rpm
